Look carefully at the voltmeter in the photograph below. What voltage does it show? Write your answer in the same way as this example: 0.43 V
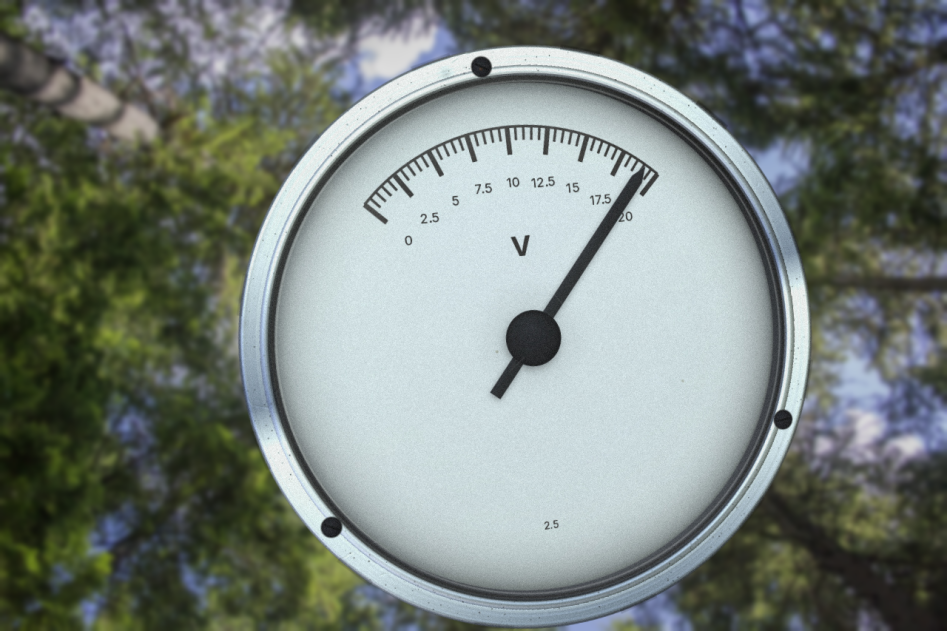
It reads 19 V
